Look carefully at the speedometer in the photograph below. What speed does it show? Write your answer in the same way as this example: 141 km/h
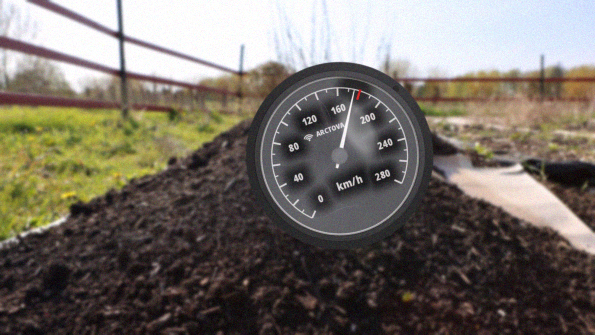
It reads 175 km/h
